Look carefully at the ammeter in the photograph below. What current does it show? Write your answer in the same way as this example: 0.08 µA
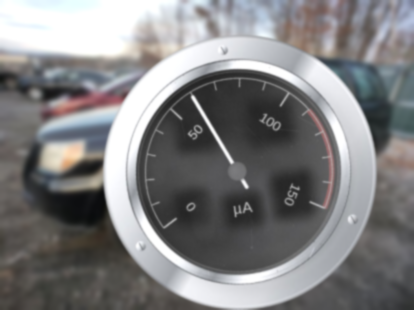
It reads 60 µA
